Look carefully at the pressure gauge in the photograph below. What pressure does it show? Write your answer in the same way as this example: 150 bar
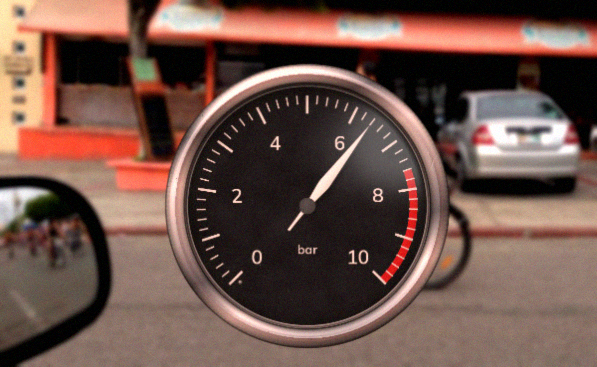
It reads 6.4 bar
